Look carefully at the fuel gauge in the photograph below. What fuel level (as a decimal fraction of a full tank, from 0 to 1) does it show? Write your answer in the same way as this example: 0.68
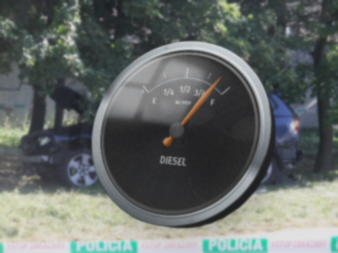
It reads 0.875
